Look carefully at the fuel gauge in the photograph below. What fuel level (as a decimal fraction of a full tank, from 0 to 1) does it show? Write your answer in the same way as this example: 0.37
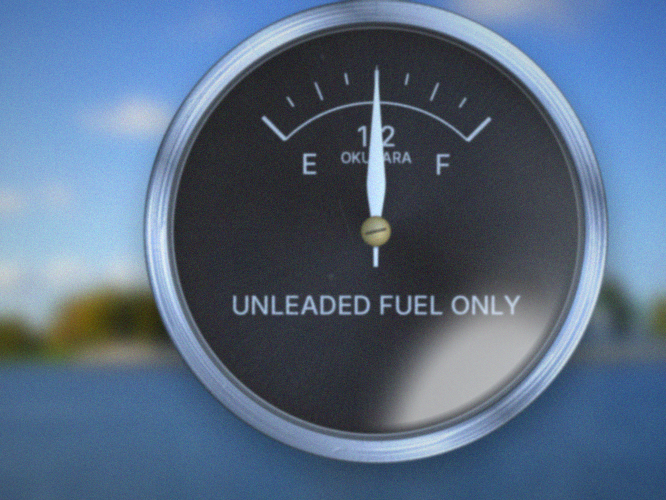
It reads 0.5
